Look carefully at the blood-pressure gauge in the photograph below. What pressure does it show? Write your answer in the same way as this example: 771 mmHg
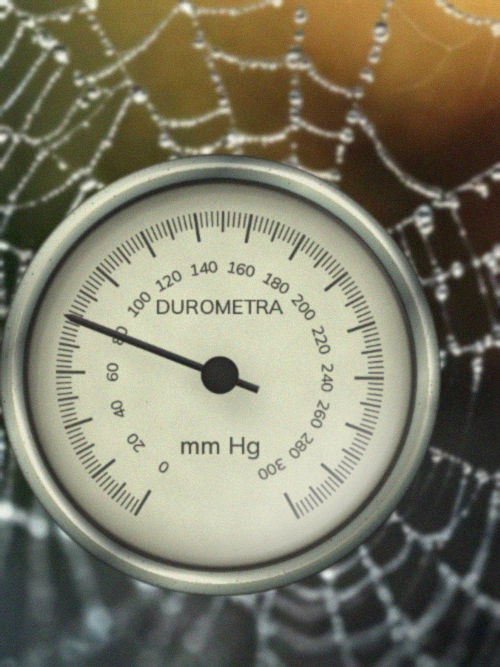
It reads 80 mmHg
